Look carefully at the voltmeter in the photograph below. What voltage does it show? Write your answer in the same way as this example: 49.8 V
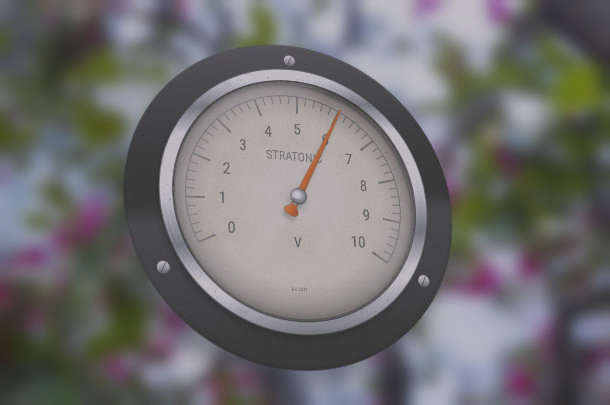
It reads 6 V
